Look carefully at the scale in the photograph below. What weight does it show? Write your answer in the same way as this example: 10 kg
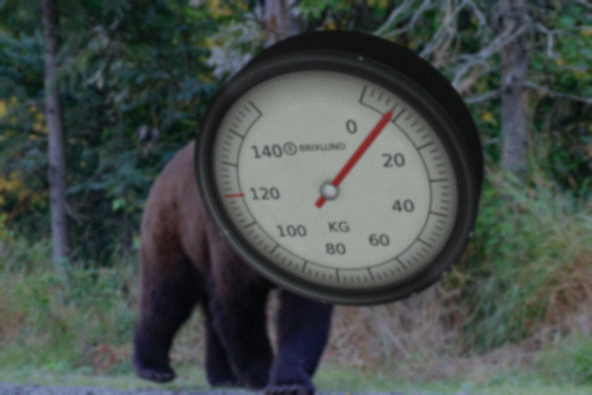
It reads 8 kg
